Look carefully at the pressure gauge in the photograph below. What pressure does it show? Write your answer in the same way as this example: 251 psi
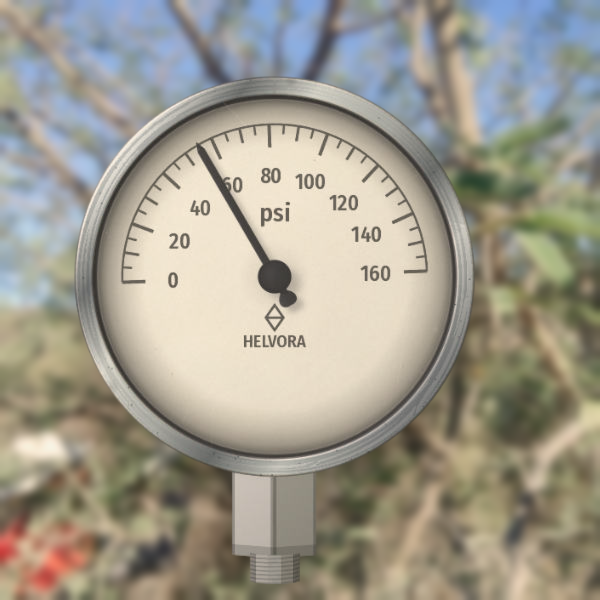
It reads 55 psi
